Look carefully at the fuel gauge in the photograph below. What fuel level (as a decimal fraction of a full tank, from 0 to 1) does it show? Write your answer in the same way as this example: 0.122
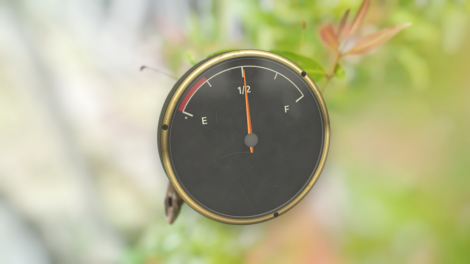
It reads 0.5
